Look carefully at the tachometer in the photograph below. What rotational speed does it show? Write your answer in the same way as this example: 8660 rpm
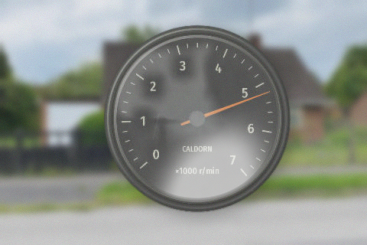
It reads 5200 rpm
